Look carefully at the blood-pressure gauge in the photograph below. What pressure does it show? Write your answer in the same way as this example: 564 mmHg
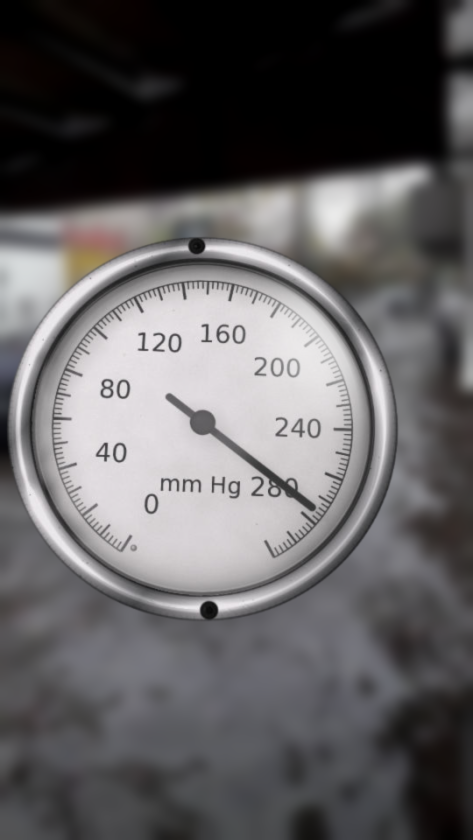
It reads 276 mmHg
